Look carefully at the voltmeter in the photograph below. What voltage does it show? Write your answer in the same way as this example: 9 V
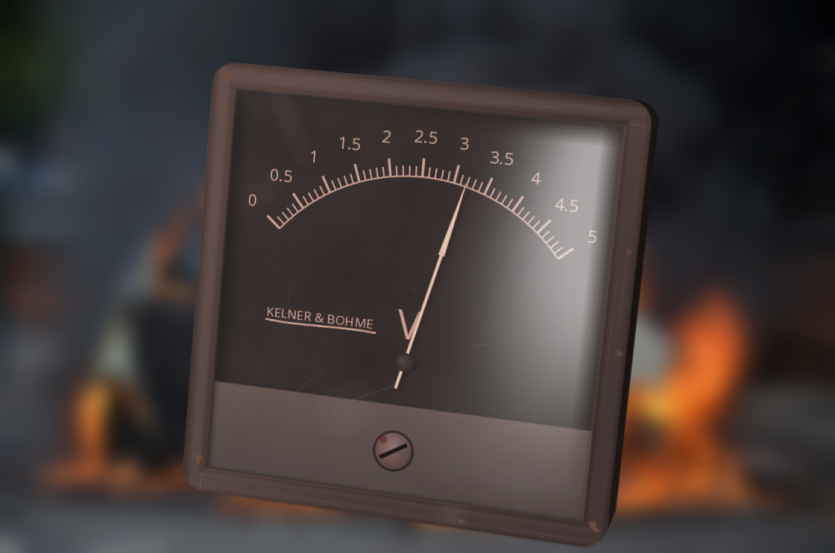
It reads 3.2 V
